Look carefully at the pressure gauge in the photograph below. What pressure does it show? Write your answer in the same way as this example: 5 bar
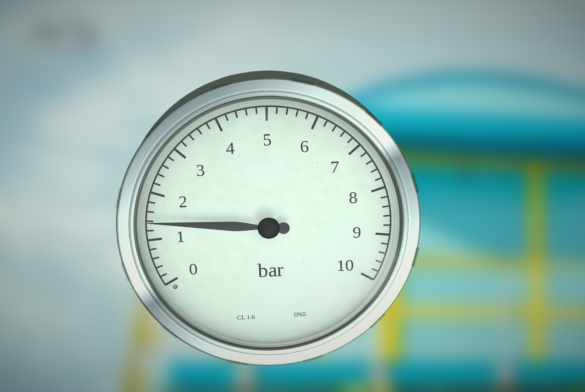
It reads 1.4 bar
